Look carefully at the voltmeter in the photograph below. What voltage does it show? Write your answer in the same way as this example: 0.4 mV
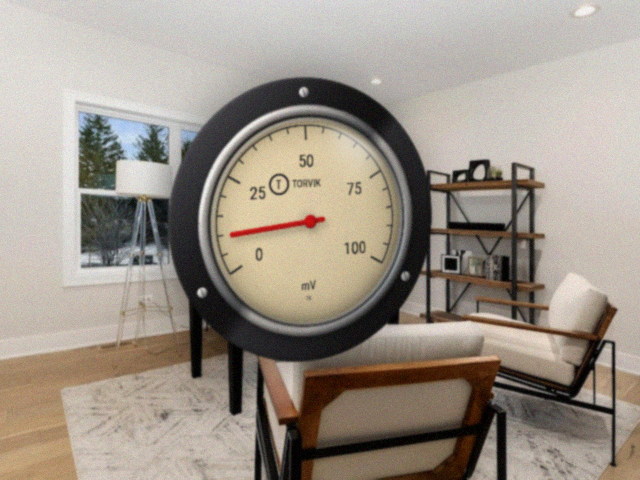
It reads 10 mV
